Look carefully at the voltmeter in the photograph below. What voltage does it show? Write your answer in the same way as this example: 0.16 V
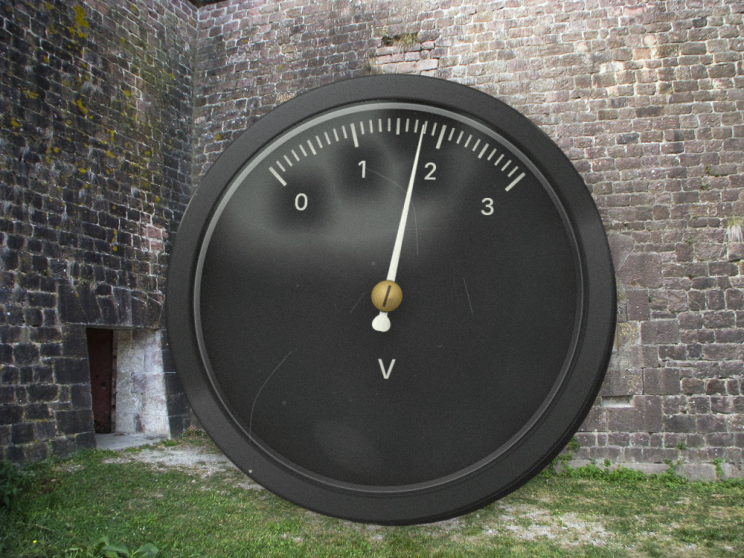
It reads 1.8 V
